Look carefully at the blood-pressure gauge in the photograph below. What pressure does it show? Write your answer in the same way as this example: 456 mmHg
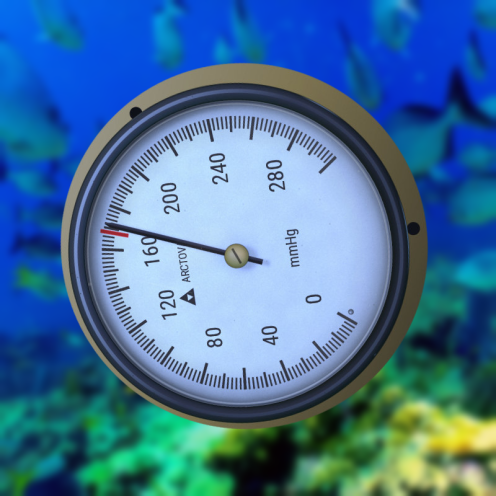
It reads 172 mmHg
